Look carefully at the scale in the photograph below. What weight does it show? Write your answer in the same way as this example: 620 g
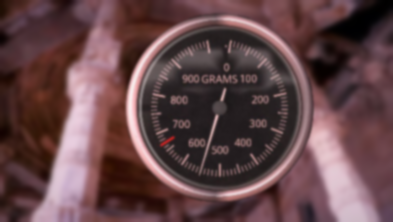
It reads 550 g
